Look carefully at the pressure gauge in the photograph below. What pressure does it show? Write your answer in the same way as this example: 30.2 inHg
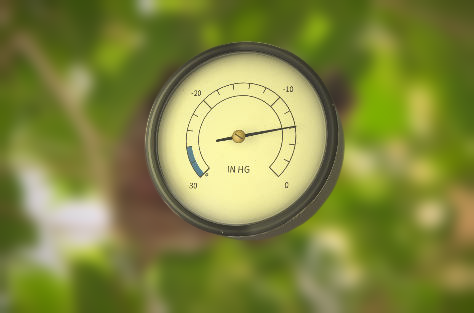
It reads -6 inHg
